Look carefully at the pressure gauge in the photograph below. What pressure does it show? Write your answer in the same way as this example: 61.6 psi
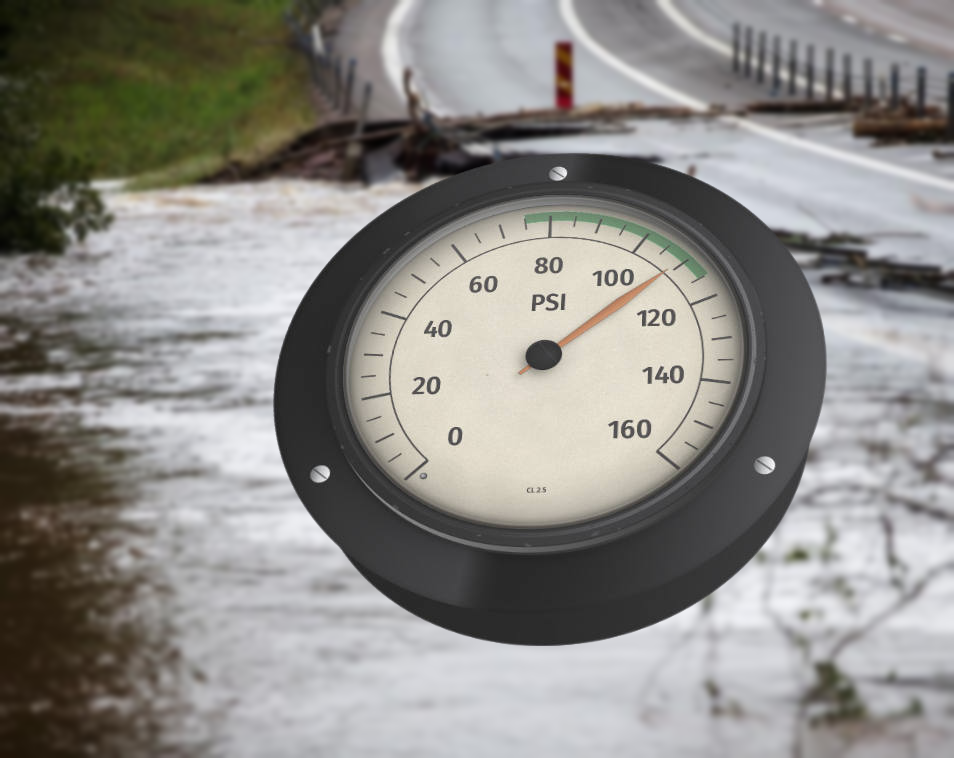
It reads 110 psi
